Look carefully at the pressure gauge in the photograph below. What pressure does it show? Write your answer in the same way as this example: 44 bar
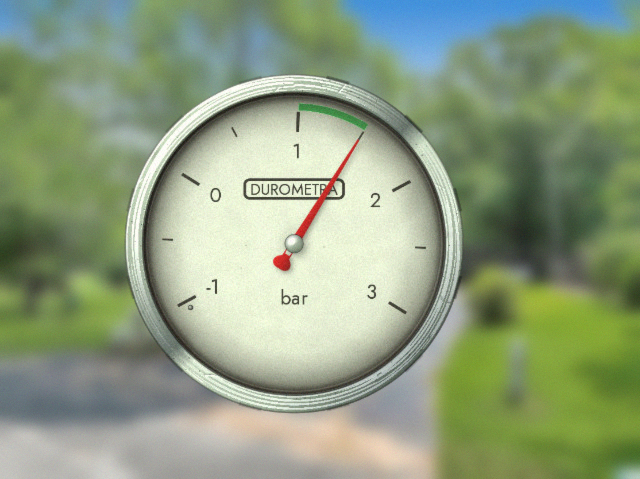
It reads 1.5 bar
